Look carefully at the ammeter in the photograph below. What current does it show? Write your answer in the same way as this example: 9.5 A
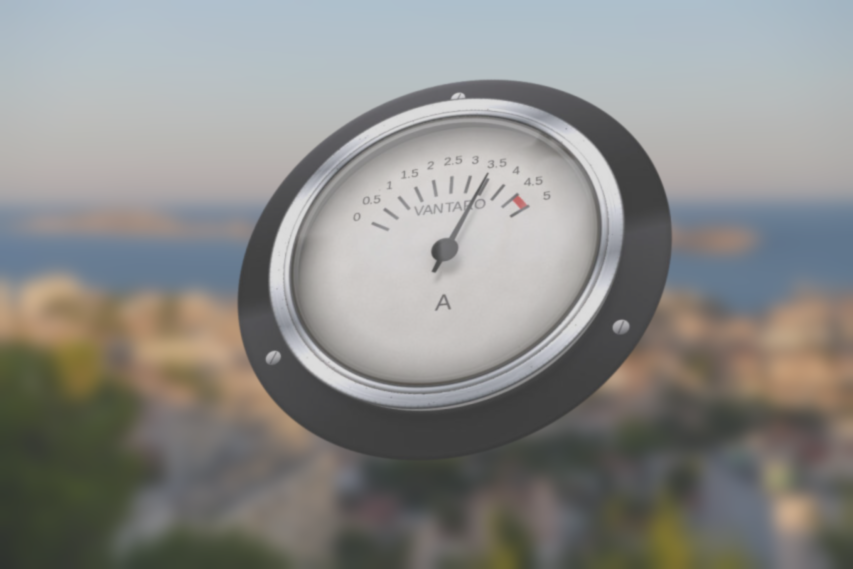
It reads 3.5 A
